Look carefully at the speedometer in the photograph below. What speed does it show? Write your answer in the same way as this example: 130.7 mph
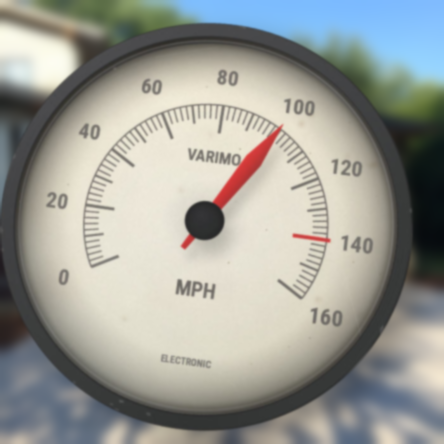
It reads 100 mph
